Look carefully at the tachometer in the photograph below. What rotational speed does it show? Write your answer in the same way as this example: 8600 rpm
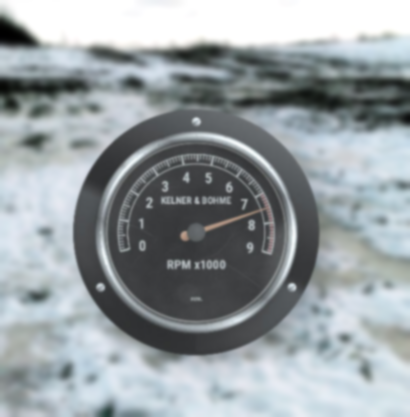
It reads 7500 rpm
